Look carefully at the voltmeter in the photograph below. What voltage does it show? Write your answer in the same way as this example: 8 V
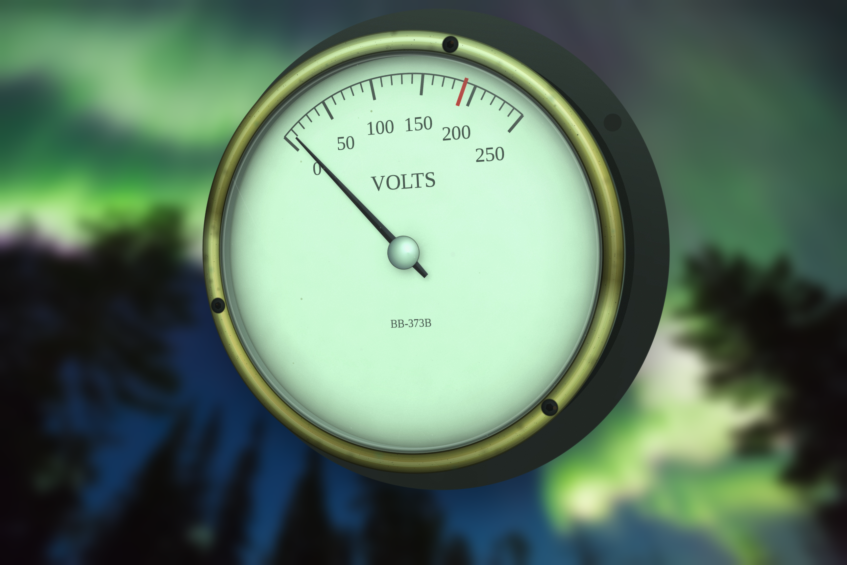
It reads 10 V
